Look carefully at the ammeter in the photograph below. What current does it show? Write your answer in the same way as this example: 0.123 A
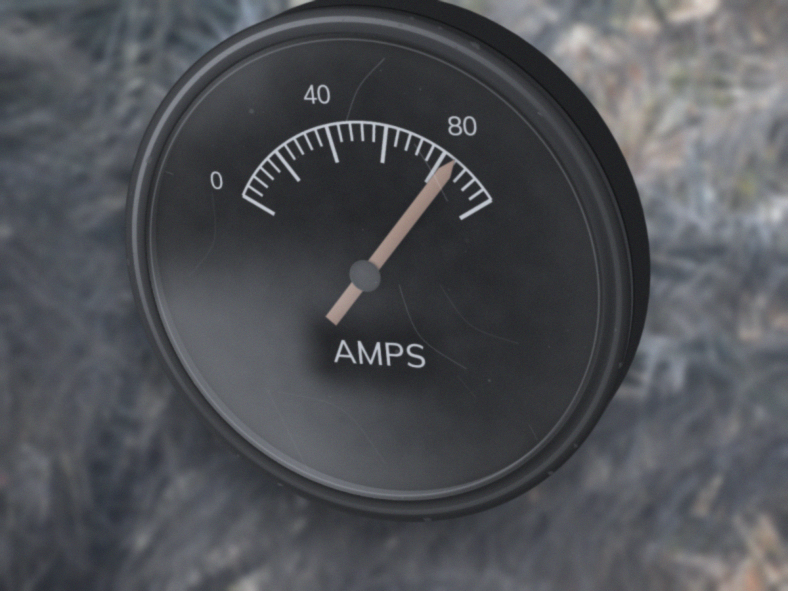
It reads 84 A
